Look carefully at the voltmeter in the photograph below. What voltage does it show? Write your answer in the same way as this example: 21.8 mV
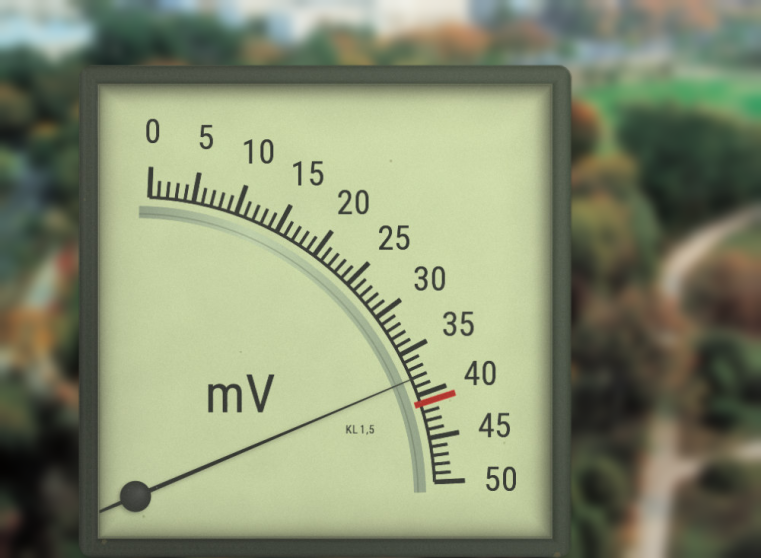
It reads 38 mV
